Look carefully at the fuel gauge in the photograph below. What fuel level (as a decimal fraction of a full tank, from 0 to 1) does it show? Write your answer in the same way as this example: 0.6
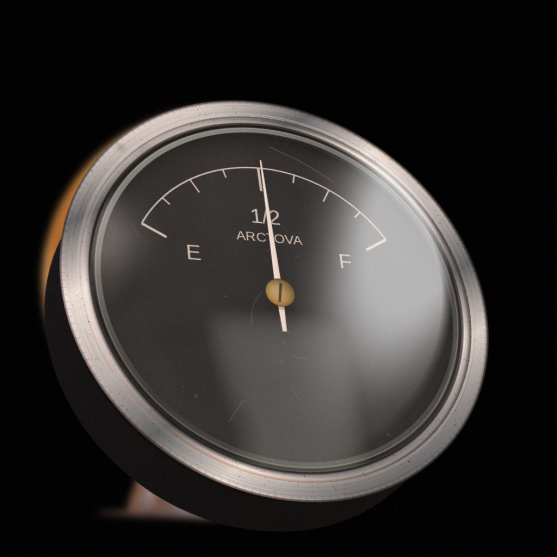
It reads 0.5
